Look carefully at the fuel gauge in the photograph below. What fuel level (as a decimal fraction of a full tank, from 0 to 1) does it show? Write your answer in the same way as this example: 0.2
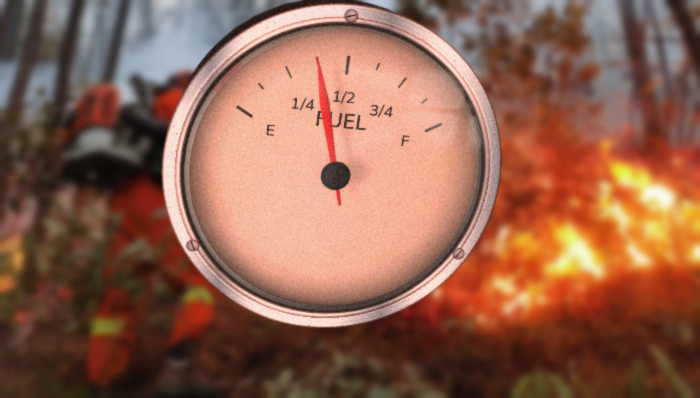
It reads 0.375
